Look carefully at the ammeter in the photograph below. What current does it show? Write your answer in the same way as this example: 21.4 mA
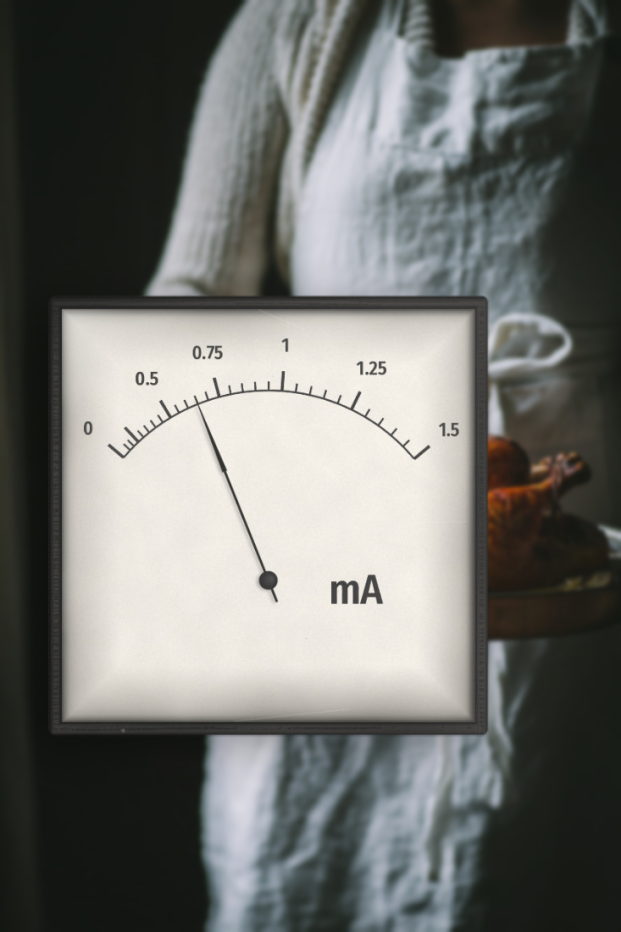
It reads 0.65 mA
